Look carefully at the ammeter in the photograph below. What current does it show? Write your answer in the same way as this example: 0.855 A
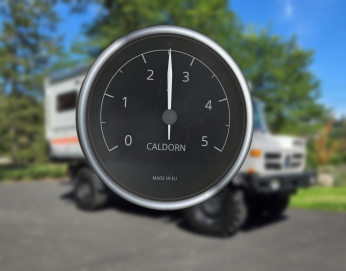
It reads 2.5 A
